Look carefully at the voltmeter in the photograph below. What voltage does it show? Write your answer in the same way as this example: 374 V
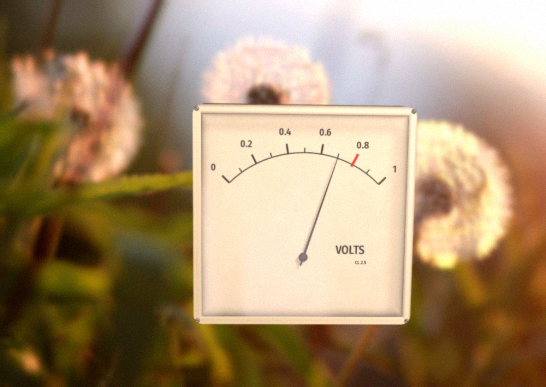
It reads 0.7 V
